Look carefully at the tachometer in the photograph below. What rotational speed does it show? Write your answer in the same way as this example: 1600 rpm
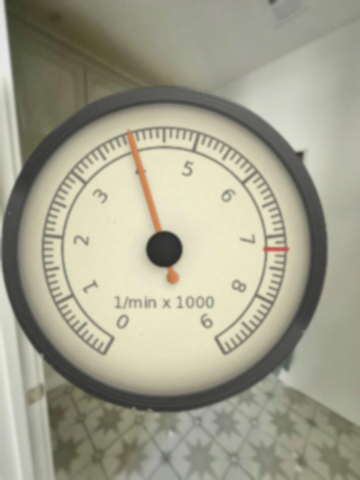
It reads 4000 rpm
